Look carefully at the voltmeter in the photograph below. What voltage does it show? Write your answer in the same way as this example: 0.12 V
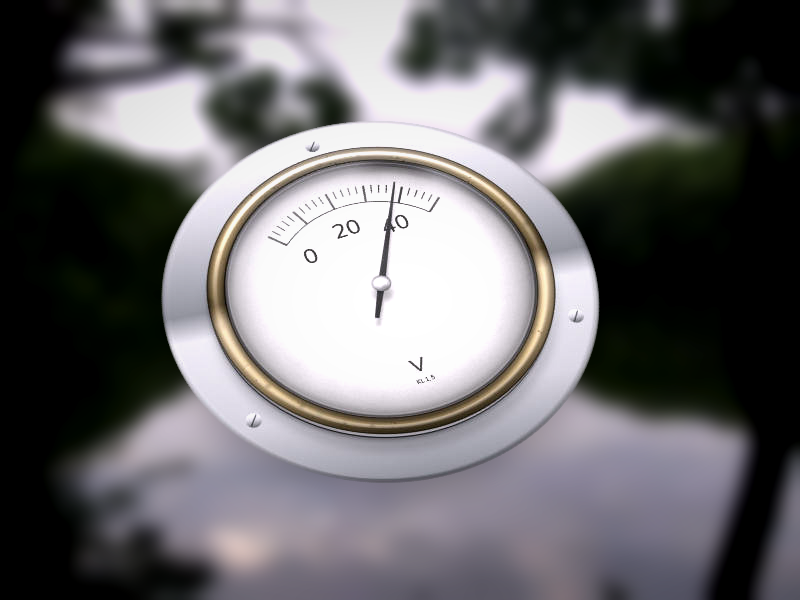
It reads 38 V
